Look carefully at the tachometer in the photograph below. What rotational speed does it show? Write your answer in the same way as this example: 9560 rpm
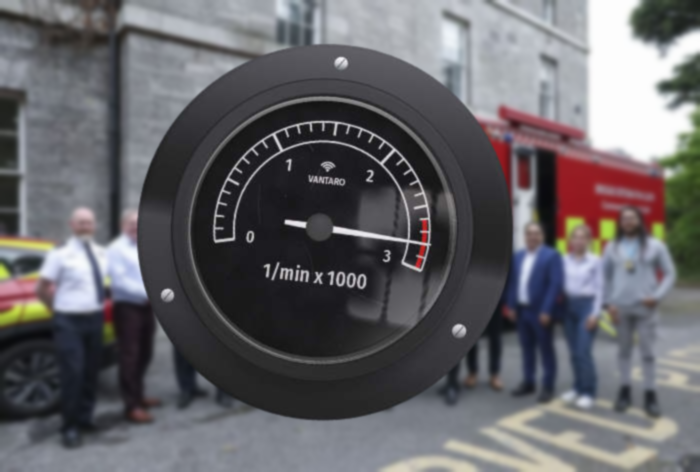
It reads 2800 rpm
